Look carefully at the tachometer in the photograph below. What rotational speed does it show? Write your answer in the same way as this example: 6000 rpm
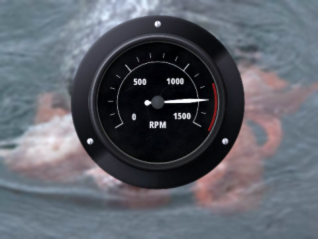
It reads 1300 rpm
